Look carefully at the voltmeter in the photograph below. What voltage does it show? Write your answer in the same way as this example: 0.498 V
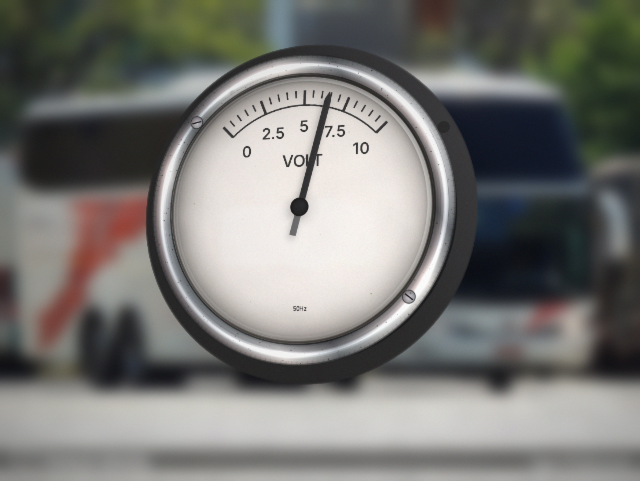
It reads 6.5 V
